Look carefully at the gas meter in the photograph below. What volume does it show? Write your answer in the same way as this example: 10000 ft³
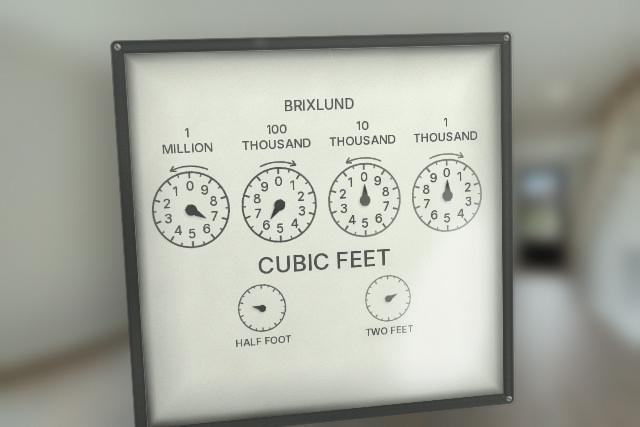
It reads 660000 ft³
